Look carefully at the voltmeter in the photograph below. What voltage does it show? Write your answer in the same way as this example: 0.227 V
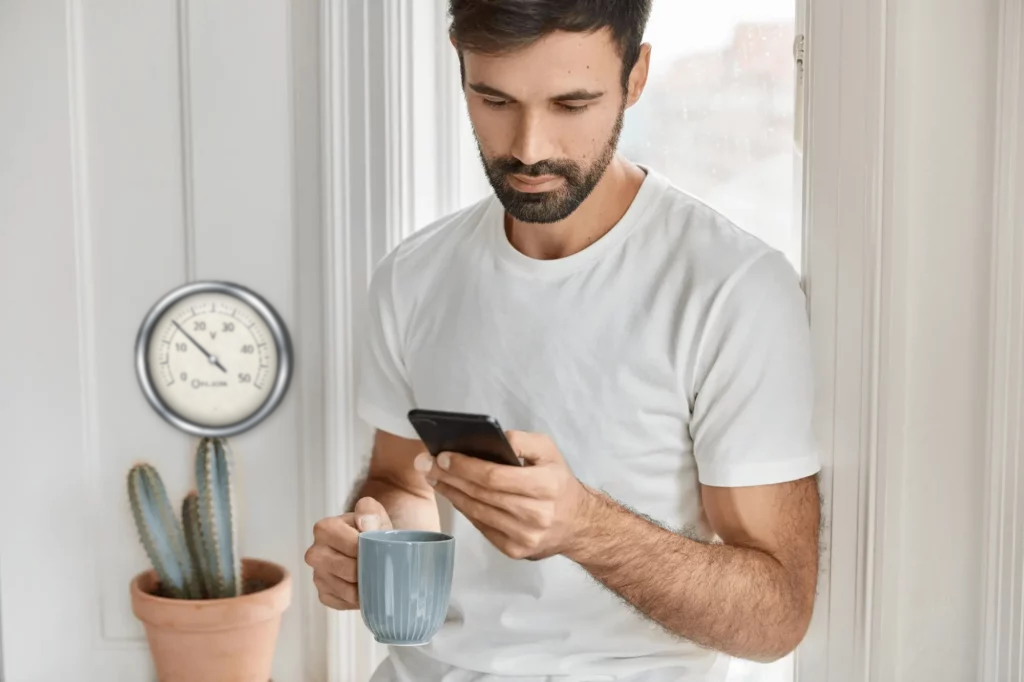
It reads 15 V
